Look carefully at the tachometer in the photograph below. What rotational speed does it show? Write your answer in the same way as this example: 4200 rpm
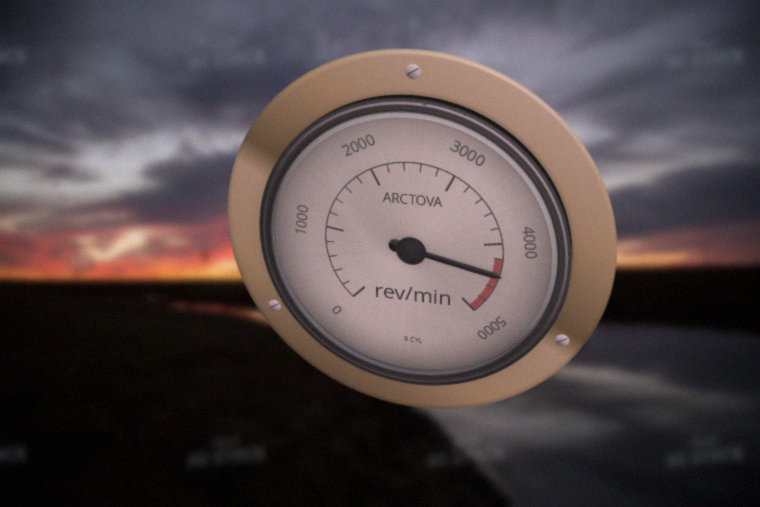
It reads 4400 rpm
